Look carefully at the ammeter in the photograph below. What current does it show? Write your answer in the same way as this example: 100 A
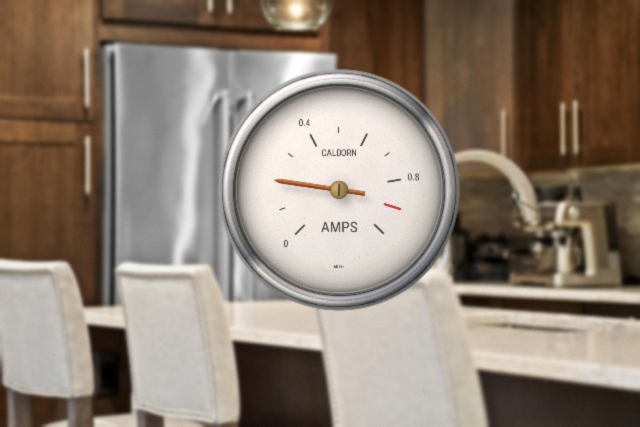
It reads 0.2 A
